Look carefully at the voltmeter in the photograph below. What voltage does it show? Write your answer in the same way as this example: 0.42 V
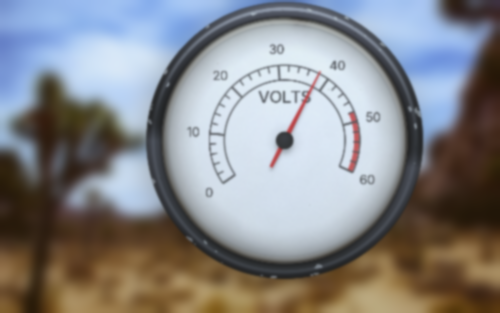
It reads 38 V
